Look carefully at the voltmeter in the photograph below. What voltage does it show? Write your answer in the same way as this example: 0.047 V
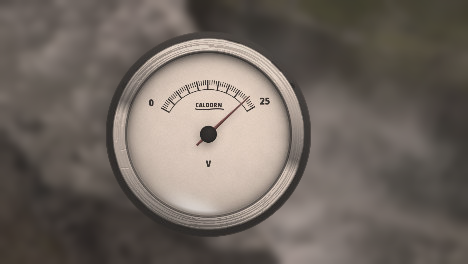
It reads 22.5 V
